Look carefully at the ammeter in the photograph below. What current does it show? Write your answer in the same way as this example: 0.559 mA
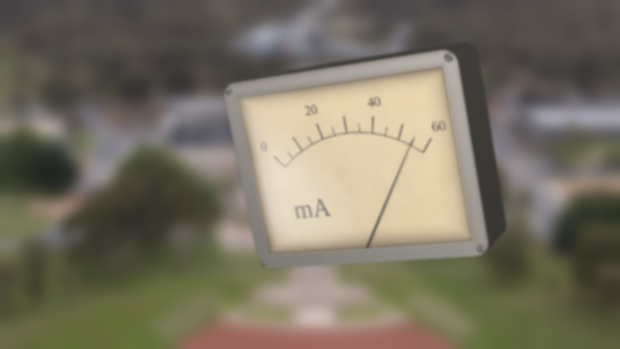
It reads 55 mA
